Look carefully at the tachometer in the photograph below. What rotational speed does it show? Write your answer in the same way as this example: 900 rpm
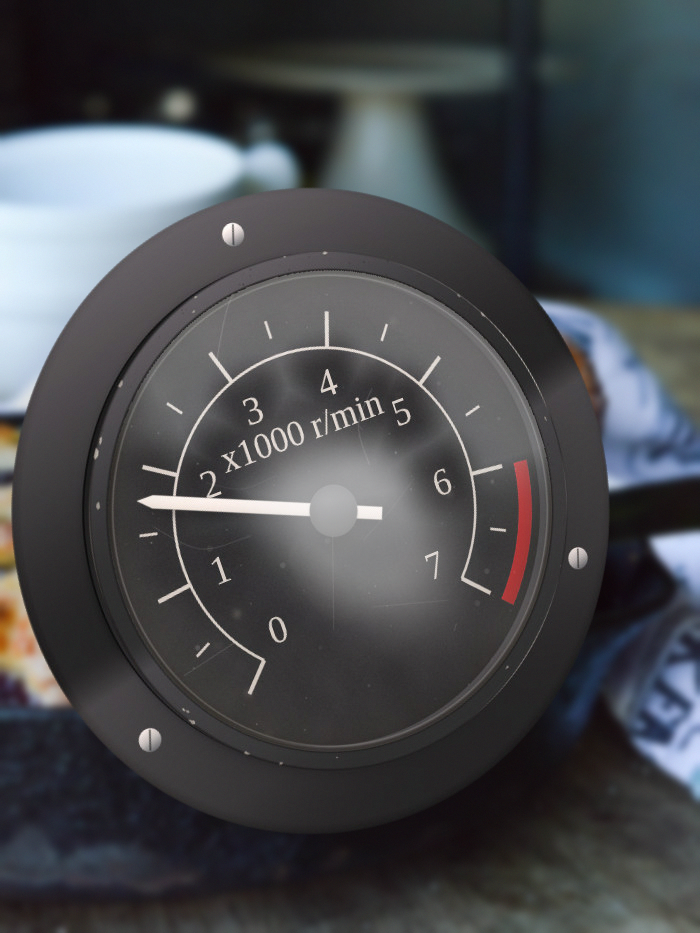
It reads 1750 rpm
